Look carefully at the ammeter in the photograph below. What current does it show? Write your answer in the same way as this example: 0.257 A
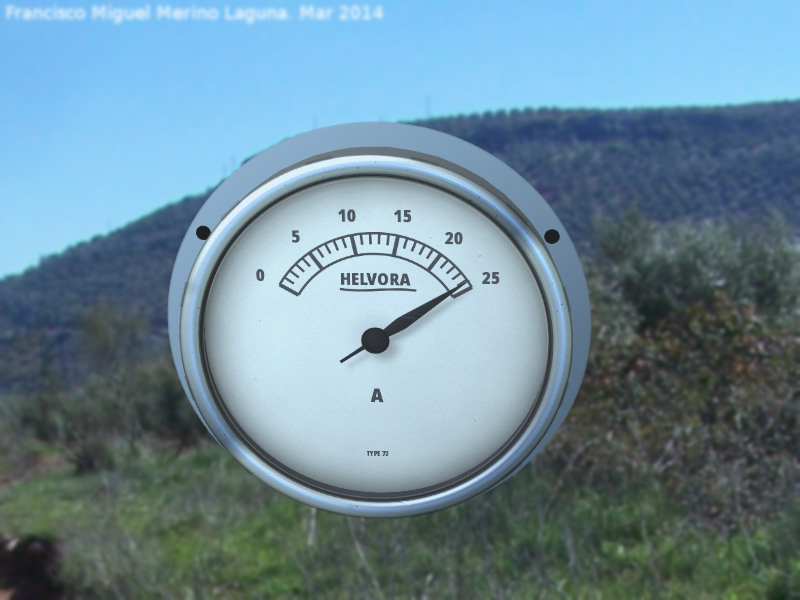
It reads 24 A
